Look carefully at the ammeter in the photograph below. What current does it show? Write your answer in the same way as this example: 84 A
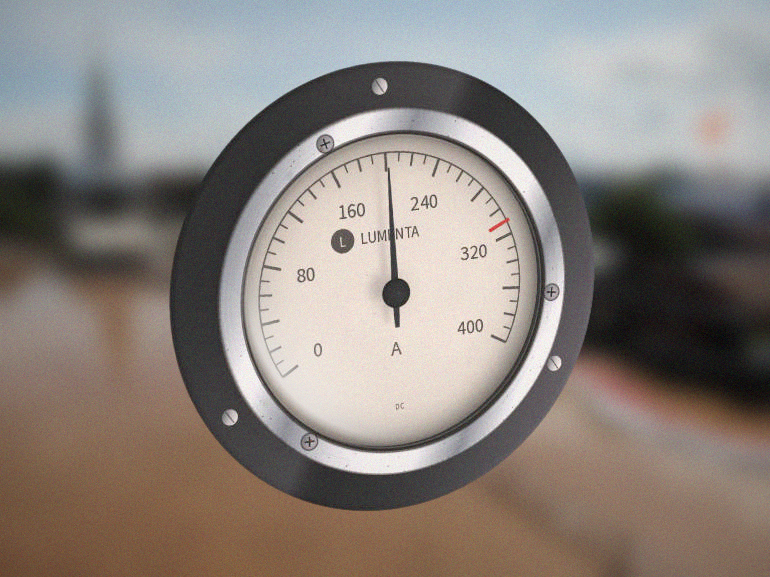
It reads 200 A
